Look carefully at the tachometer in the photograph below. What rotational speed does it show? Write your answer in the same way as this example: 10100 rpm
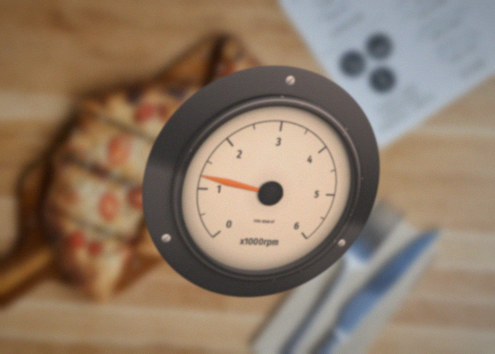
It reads 1250 rpm
